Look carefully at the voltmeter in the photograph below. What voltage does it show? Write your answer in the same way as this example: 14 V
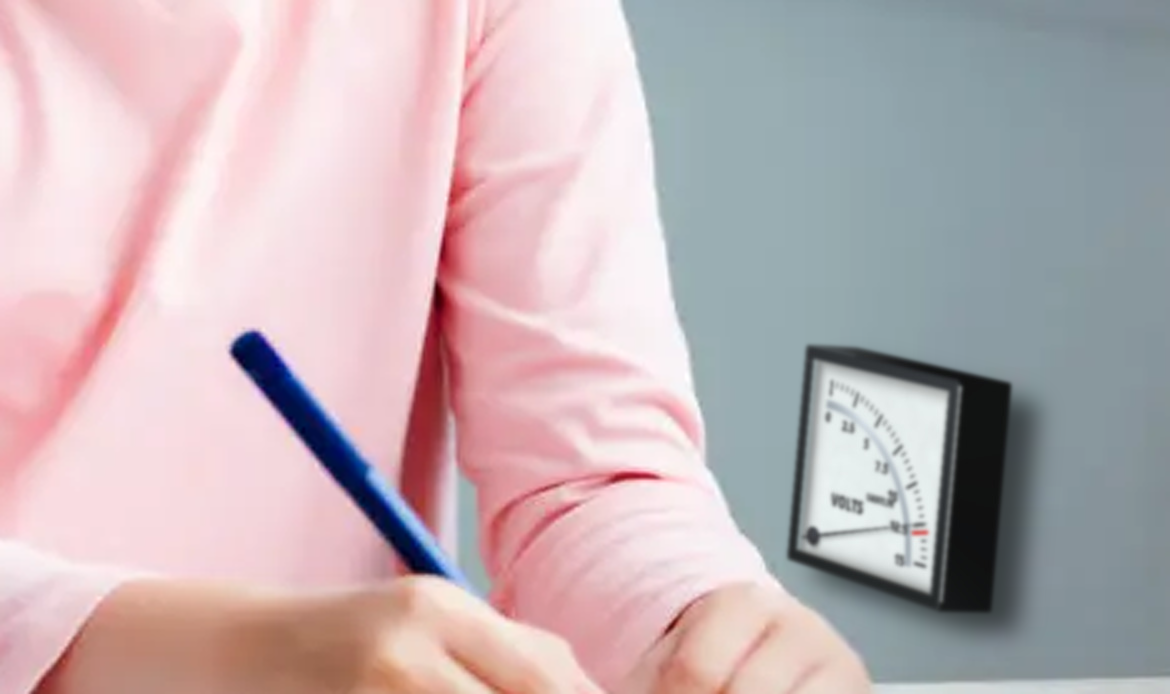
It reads 12.5 V
